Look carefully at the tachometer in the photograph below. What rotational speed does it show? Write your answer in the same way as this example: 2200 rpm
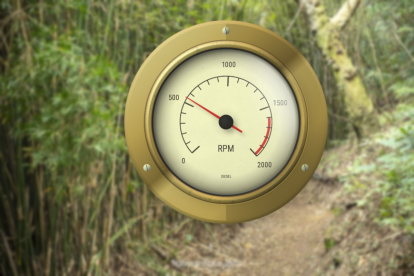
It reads 550 rpm
